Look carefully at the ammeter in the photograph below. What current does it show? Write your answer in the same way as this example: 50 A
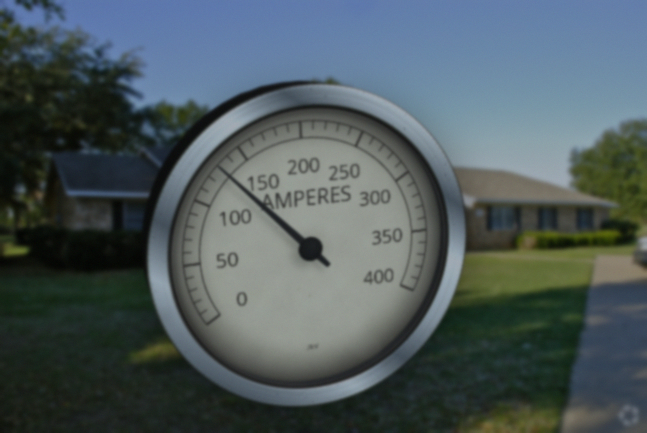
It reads 130 A
